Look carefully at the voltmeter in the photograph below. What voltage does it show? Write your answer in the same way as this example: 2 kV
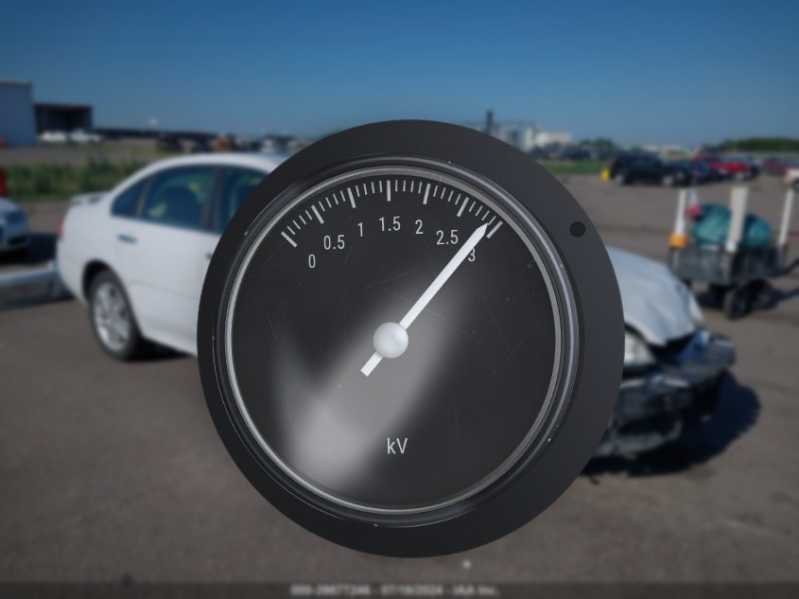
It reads 2.9 kV
